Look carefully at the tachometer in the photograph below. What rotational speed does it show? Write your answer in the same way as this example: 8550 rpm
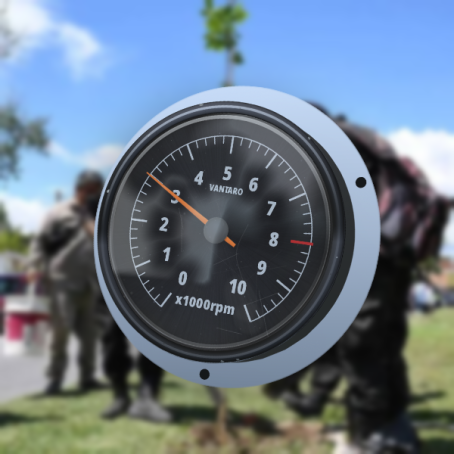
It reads 3000 rpm
